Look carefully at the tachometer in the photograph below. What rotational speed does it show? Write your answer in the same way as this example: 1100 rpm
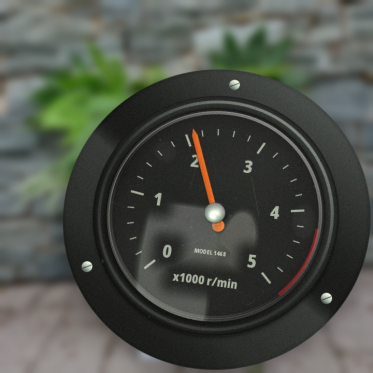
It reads 2100 rpm
